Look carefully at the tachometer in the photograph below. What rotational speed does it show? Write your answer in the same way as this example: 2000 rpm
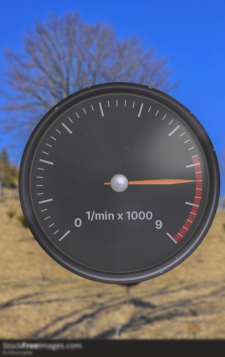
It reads 7400 rpm
